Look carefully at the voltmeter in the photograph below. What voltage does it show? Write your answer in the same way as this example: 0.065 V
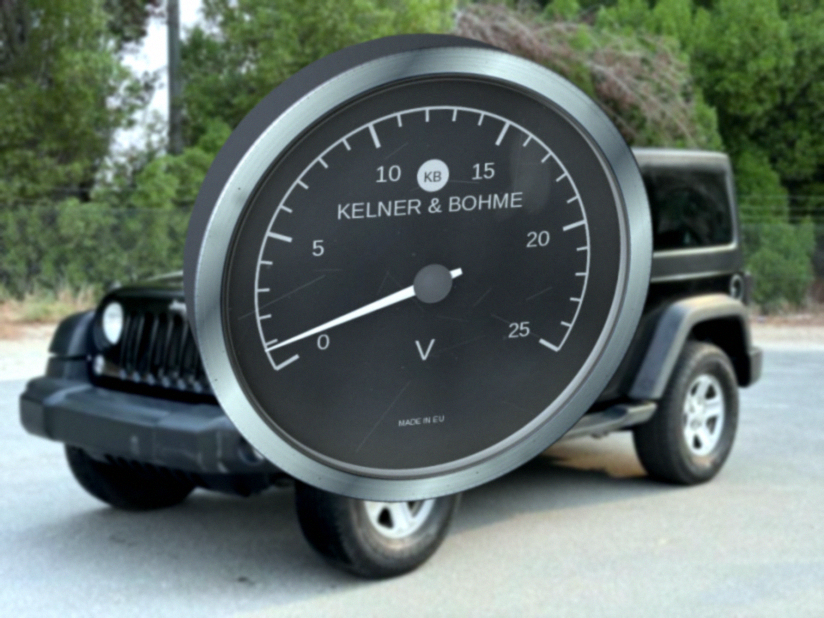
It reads 1 V
